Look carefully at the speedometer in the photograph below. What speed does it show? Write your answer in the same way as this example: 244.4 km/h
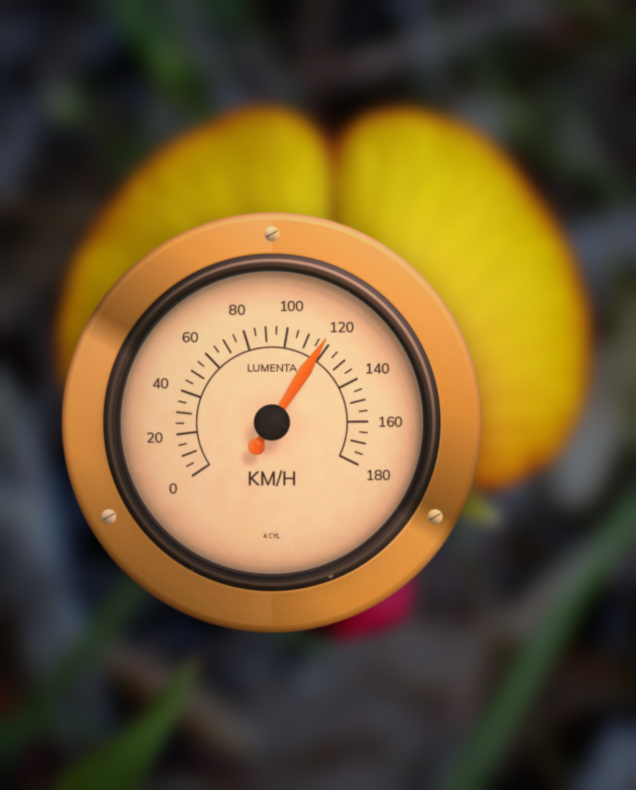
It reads 117.5 km/h
